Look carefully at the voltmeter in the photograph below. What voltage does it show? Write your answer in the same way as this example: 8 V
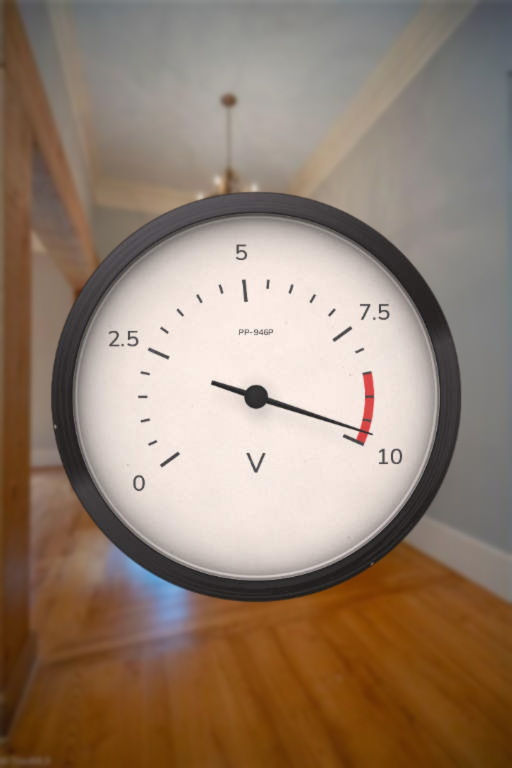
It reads 9.75 V
